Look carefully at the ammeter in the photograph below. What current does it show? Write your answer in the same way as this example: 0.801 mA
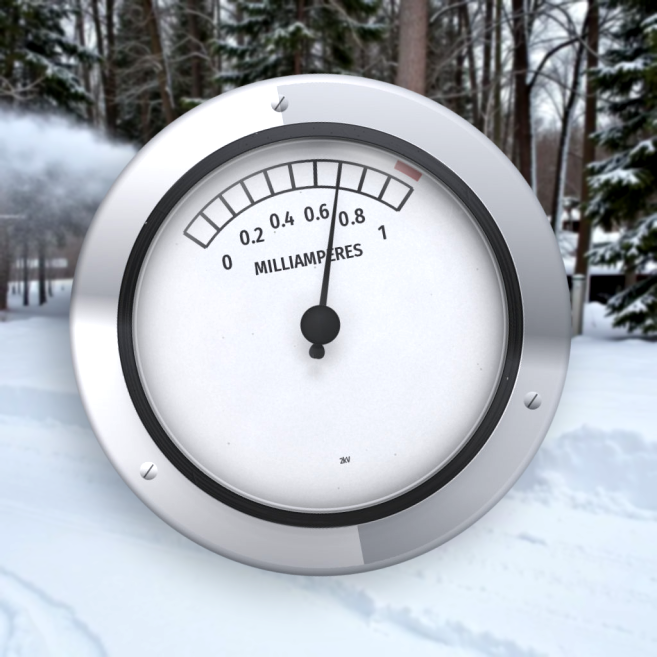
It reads 0.7 mA
